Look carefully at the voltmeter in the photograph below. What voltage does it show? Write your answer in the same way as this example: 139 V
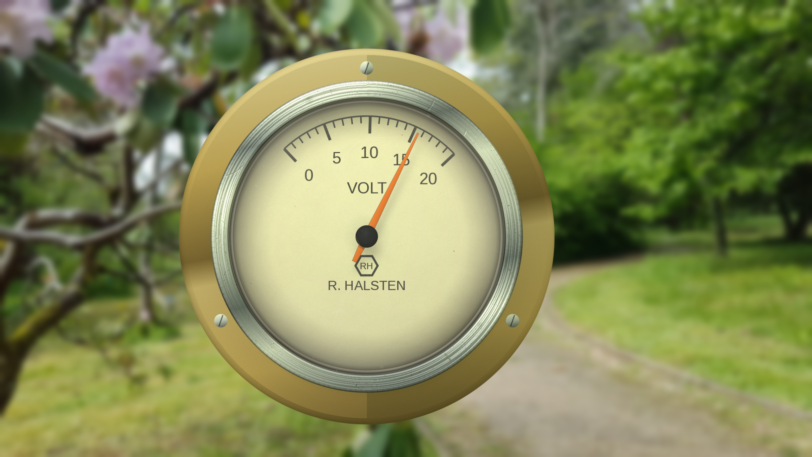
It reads 15.5 V
